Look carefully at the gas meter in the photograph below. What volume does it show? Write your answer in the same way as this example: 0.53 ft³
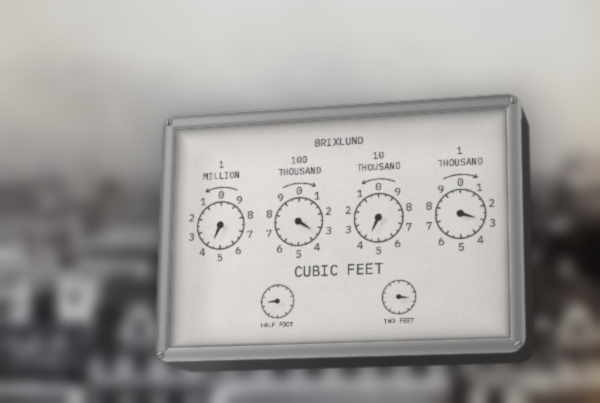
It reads 434300 ft³
